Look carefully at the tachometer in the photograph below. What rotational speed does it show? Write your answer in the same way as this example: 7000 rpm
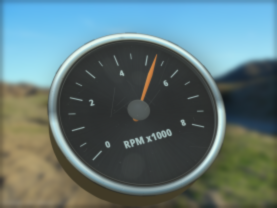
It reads 5250 rpm
